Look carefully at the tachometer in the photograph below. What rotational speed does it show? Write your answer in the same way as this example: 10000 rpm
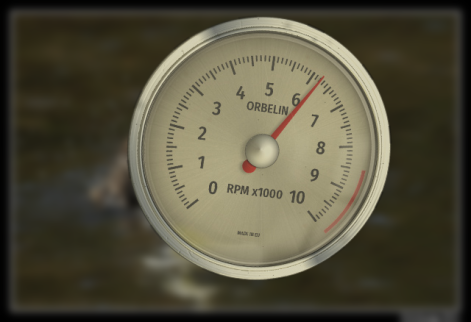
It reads 6200 rpm
